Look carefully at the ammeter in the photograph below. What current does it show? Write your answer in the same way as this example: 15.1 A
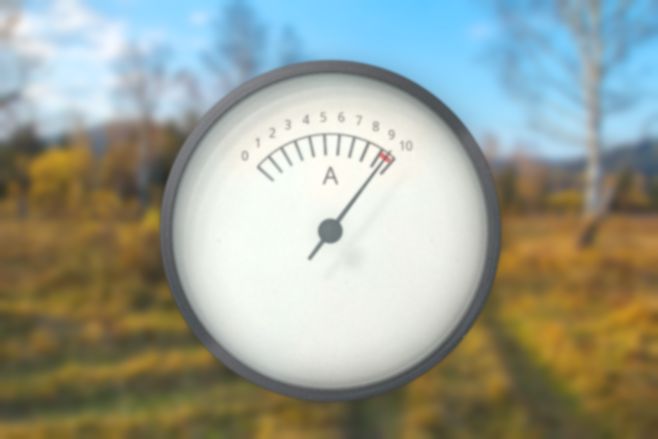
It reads 9.5 A
